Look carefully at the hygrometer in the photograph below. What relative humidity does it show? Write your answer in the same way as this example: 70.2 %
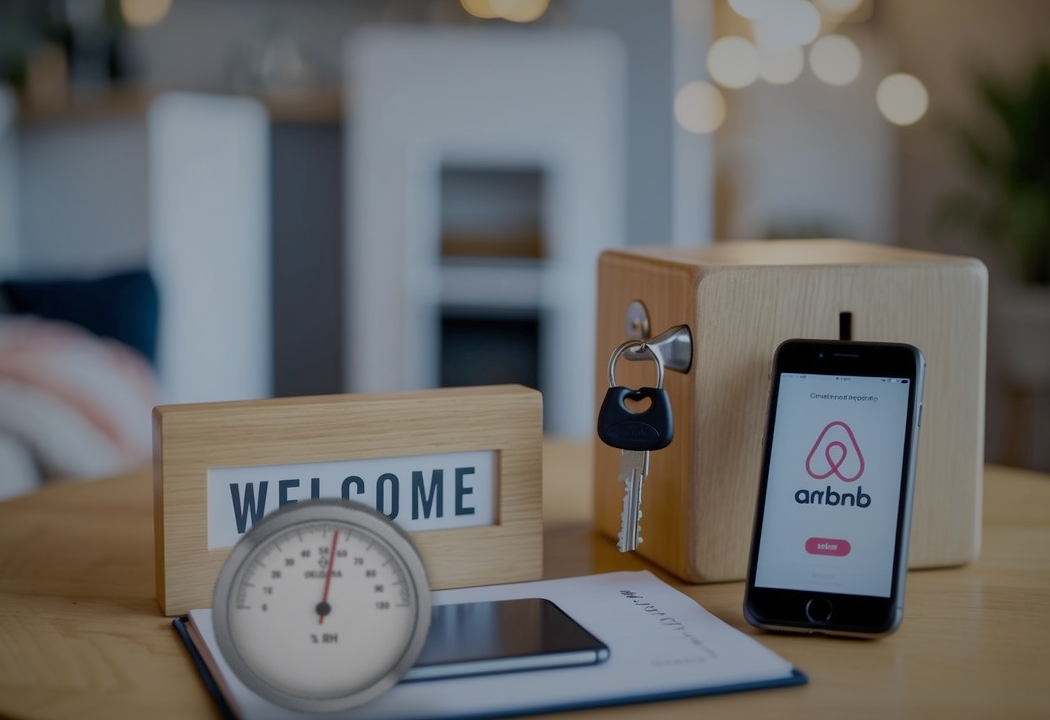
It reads 55 %
